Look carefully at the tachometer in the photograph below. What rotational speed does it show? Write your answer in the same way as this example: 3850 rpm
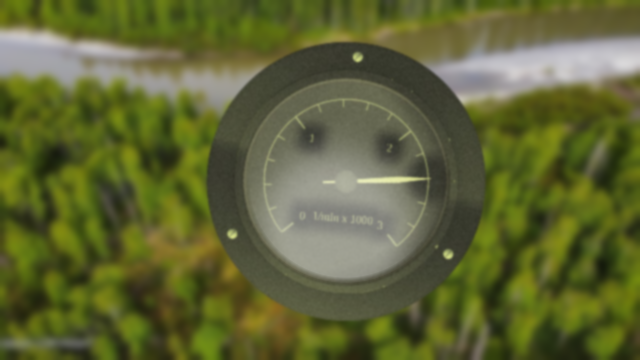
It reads 2400 rpm
